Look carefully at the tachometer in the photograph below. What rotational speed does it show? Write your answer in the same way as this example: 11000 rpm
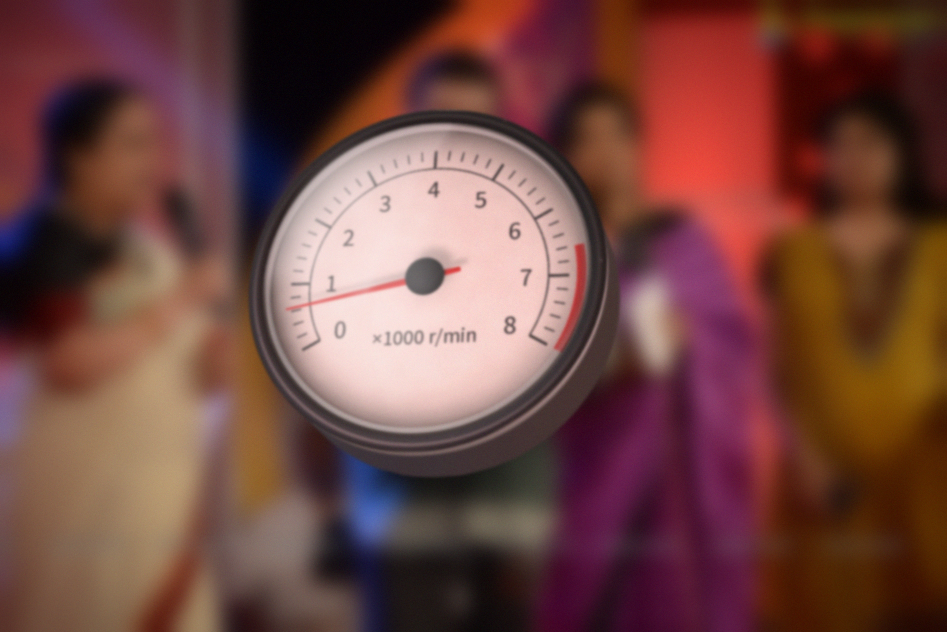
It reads 600 rpm
